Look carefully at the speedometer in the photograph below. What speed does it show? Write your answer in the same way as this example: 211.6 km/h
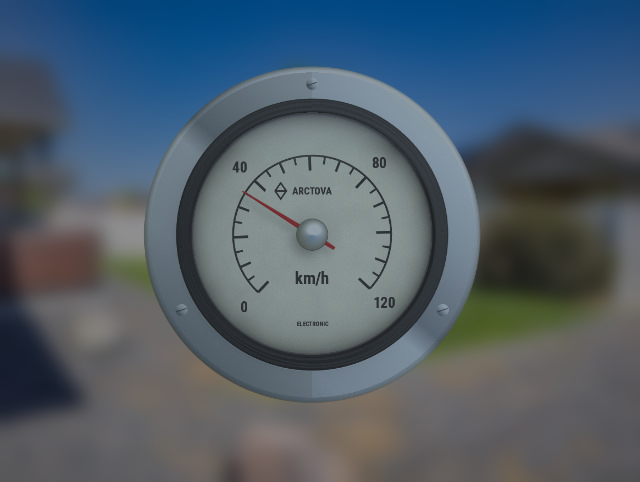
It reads 35 km/h
